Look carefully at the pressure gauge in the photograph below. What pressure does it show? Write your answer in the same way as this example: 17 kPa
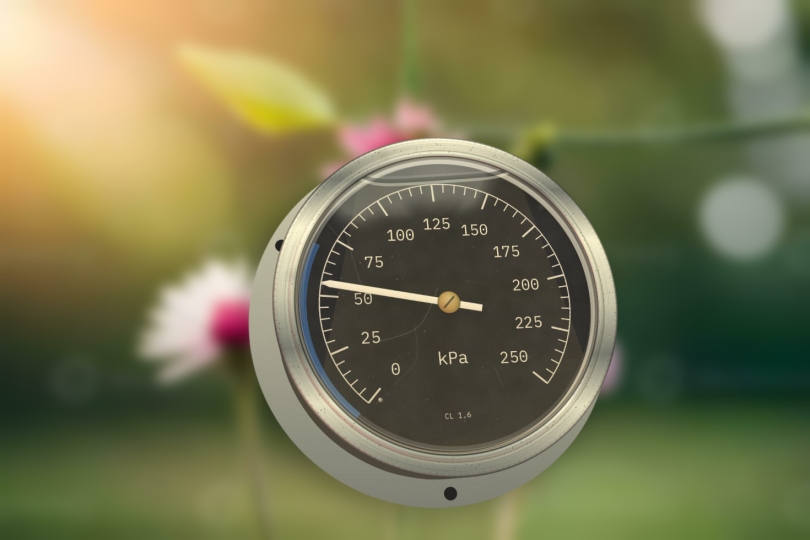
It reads 55 kPa
